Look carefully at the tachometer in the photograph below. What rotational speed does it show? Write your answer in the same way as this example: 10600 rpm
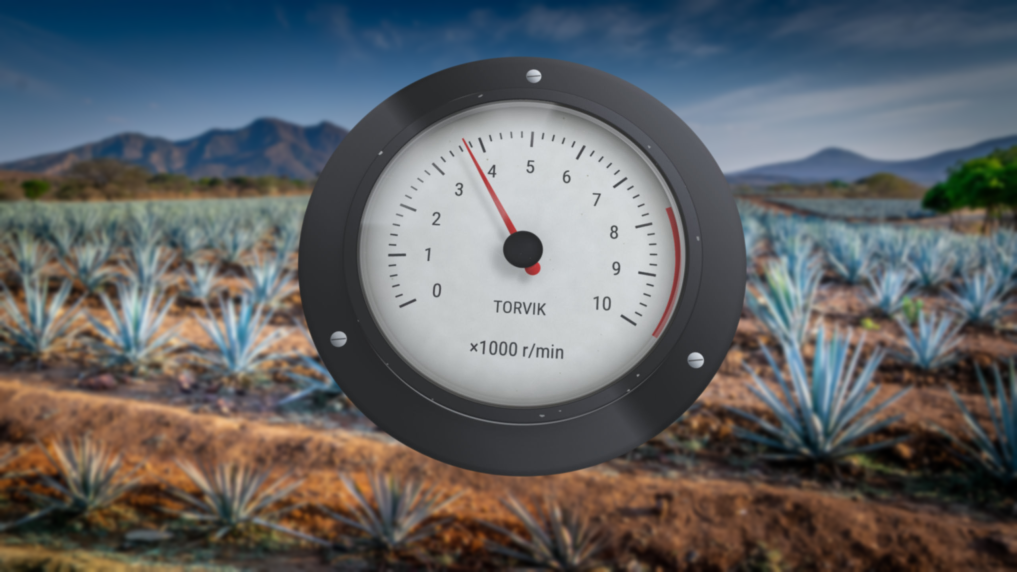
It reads 3700 rpm
